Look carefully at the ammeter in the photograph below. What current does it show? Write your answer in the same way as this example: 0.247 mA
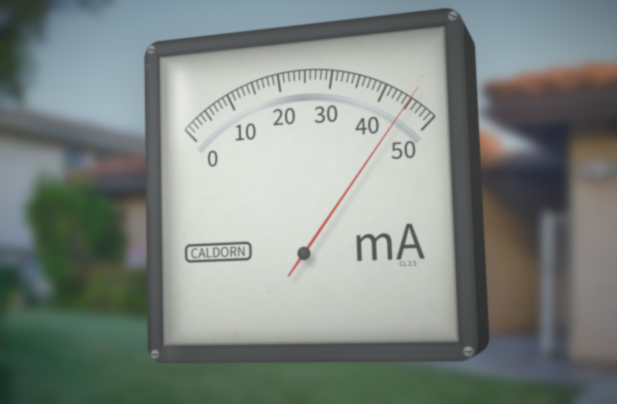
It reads 45 mA
